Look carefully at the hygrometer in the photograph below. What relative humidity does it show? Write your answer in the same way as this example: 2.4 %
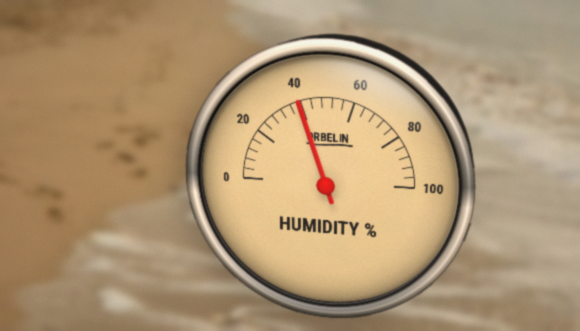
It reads 40 %
